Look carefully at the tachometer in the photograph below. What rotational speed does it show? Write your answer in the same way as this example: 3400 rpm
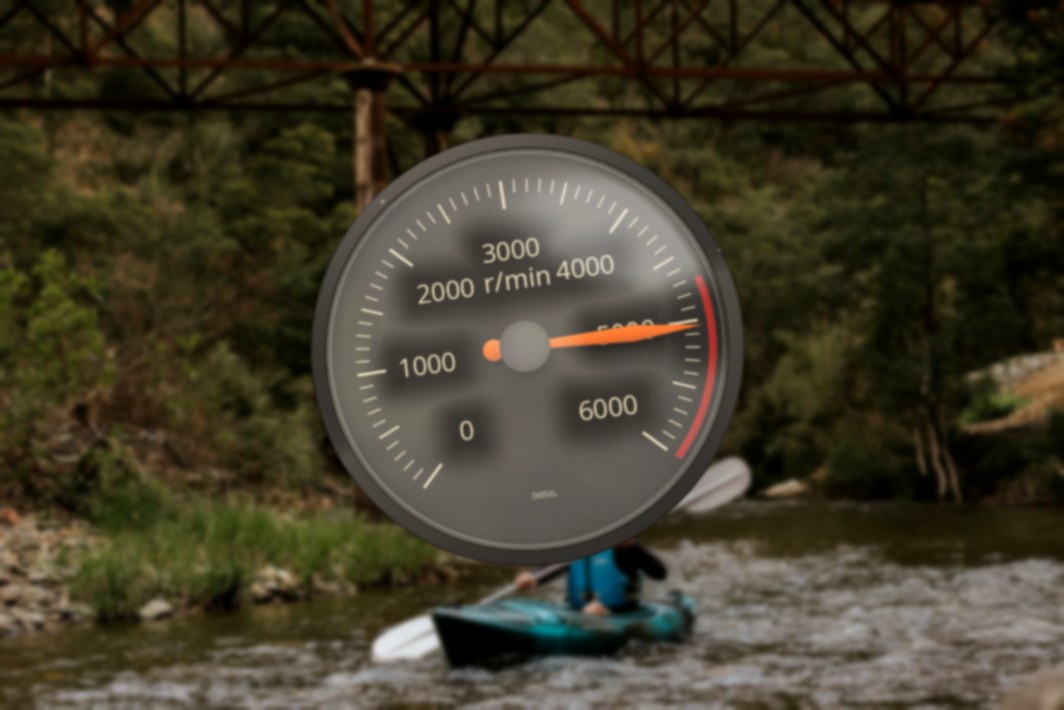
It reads 5050 rpm
